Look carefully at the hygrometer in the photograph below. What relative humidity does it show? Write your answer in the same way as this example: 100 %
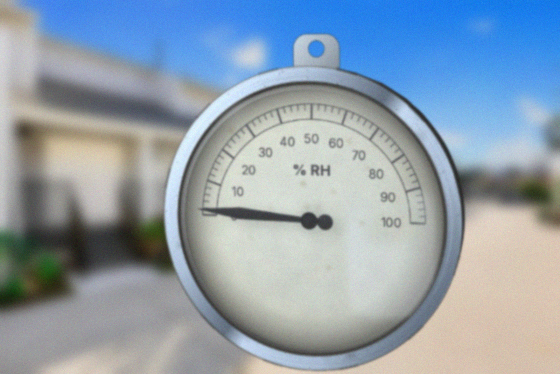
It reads 2 %
